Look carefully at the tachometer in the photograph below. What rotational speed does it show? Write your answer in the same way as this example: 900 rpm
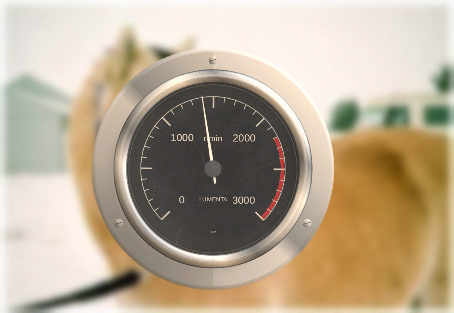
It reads 1400 rpm
